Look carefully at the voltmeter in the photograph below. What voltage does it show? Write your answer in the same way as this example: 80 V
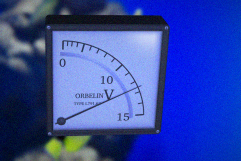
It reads 12.5 V
